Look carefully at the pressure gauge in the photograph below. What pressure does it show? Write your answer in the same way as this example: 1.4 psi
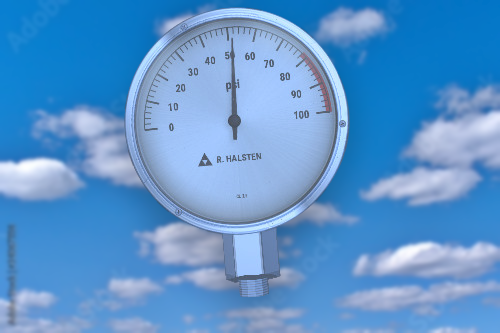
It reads 52 psi
